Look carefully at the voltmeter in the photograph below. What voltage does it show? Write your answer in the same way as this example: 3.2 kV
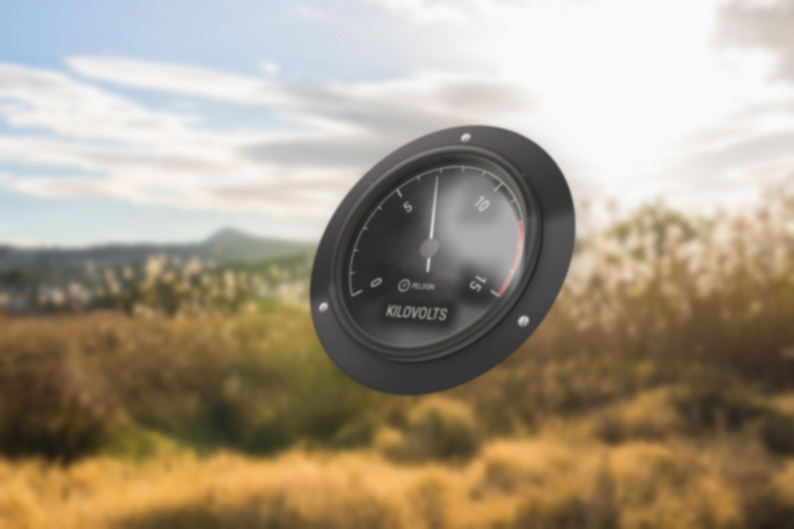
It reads 7 kV
